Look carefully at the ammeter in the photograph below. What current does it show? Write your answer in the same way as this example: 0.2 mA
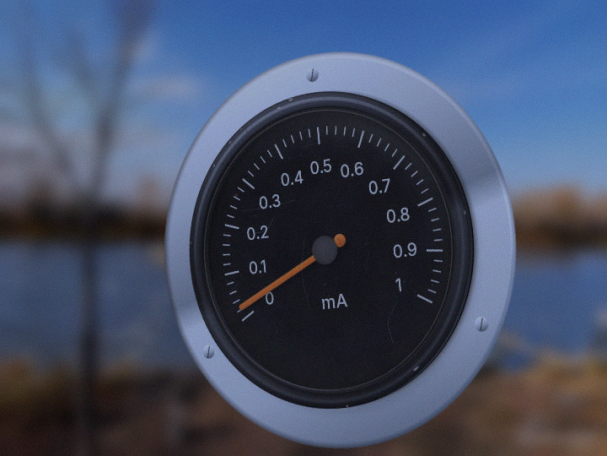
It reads 0.02 mA
